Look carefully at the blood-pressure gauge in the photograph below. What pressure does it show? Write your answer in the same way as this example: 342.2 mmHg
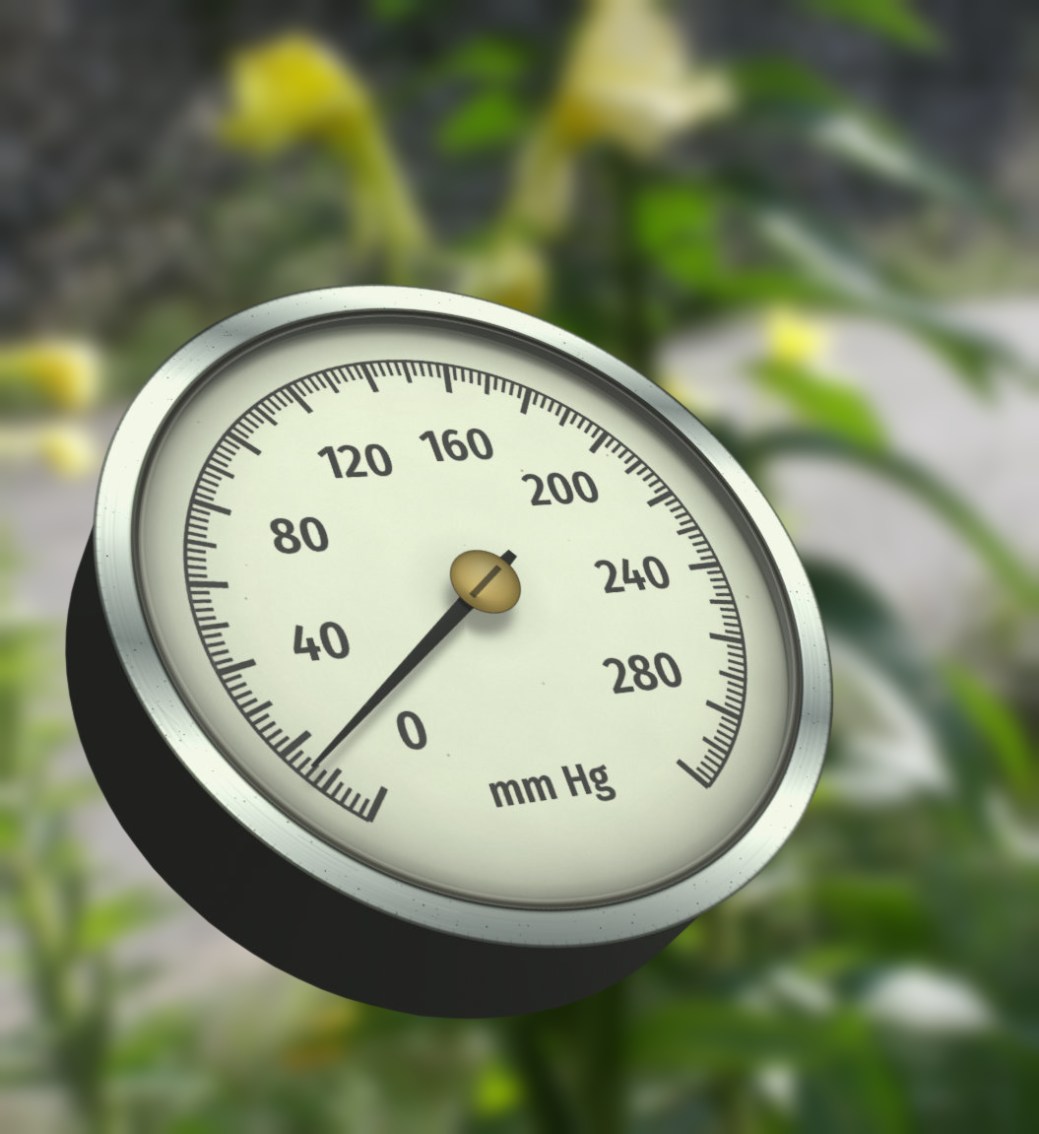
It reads 14 mmHg
